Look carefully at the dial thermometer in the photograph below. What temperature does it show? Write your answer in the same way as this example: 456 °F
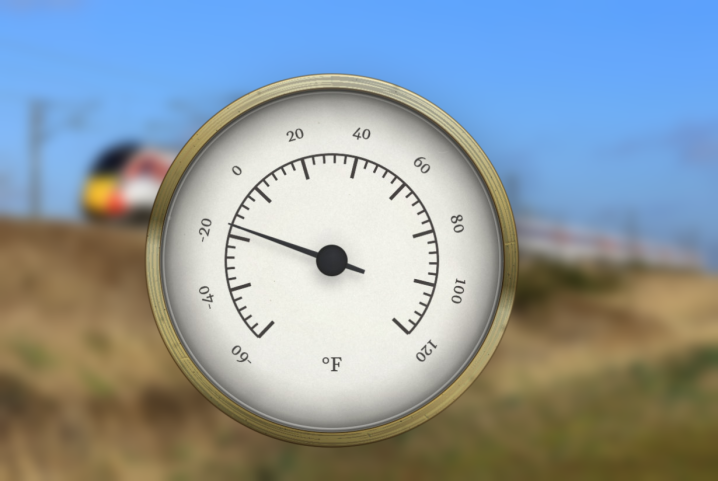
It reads -16 °F
